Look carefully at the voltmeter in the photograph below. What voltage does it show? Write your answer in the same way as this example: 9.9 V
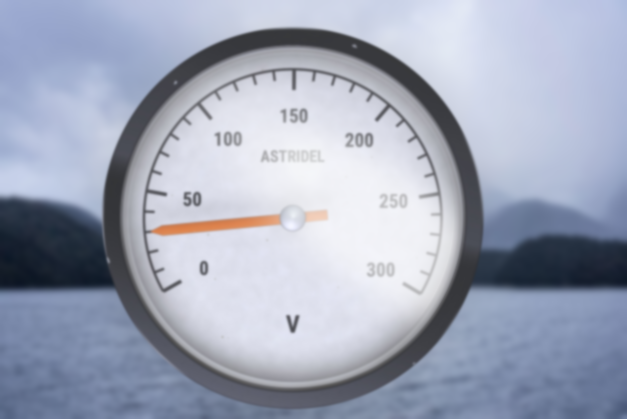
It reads 30 V
